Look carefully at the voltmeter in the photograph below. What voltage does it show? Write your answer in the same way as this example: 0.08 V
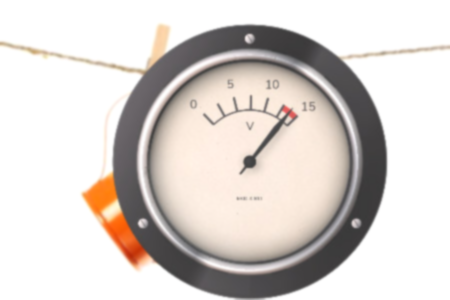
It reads 13.75 V
